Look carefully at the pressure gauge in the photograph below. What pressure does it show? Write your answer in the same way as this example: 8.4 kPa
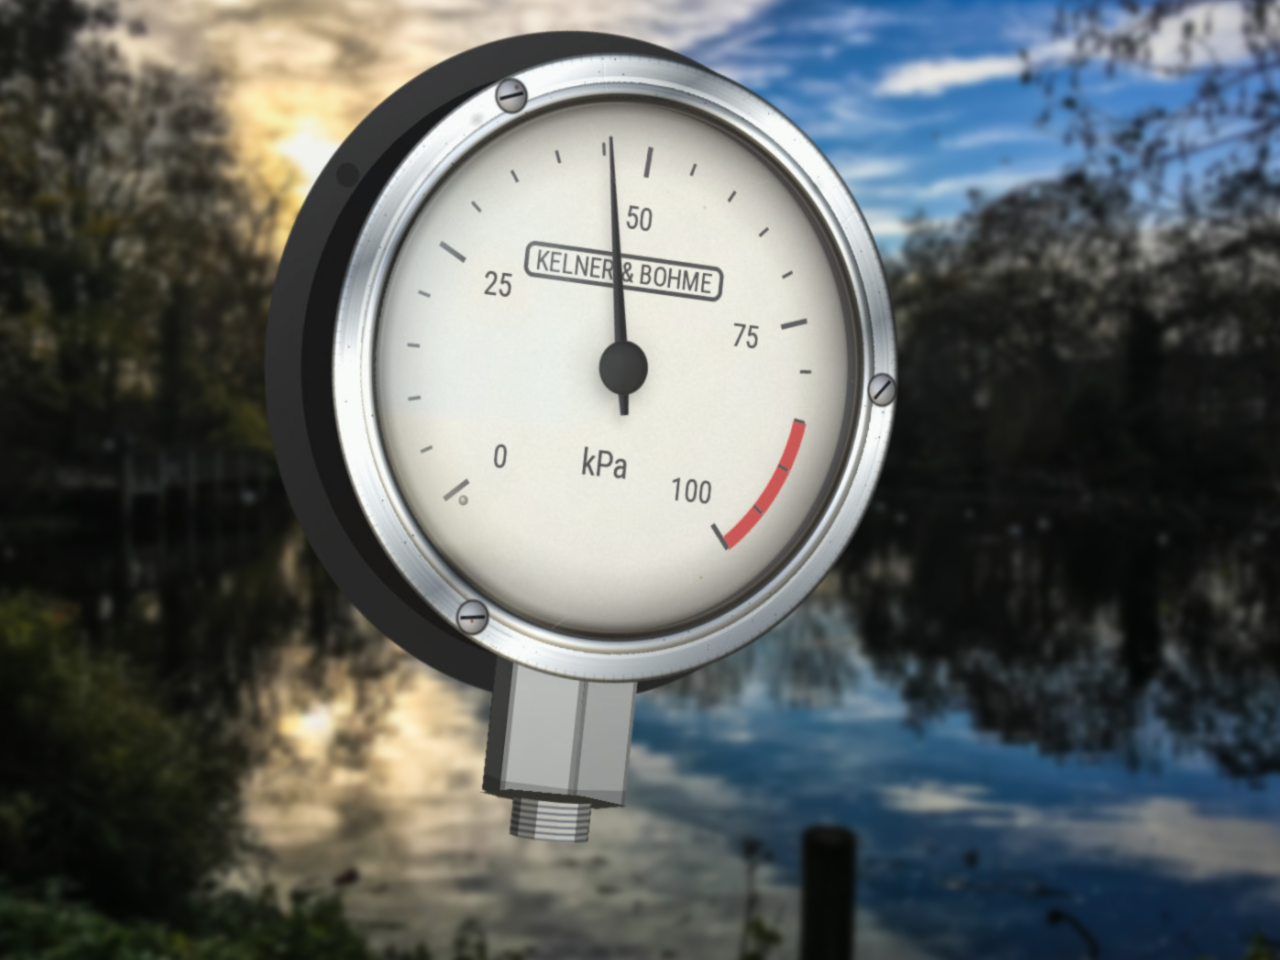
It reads 45 kPa
